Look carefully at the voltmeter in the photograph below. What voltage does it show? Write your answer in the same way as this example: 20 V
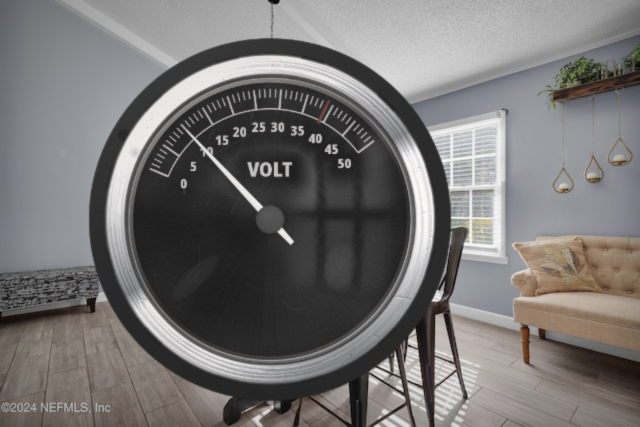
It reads 10 V
